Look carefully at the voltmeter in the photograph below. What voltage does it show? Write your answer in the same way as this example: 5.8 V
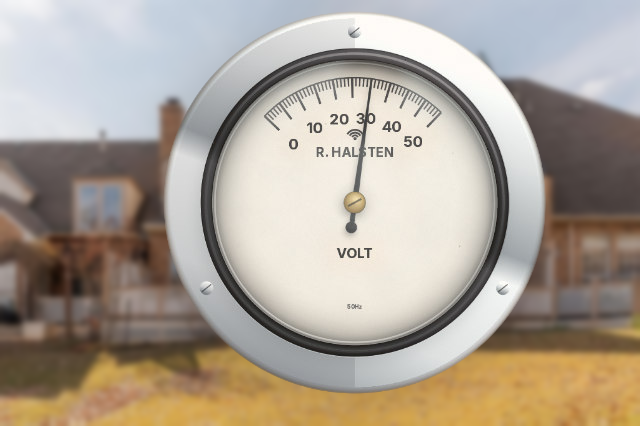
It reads 30 V
